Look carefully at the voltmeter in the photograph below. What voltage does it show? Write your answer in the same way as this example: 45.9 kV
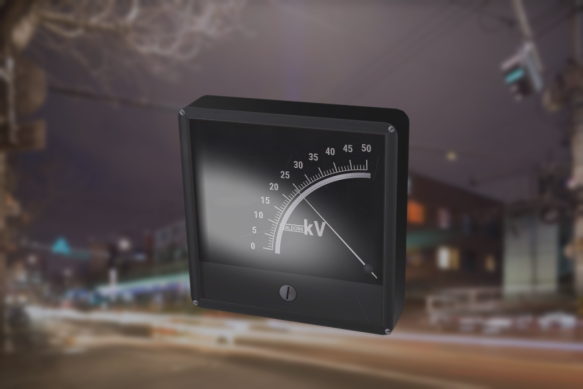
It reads 25 kV
